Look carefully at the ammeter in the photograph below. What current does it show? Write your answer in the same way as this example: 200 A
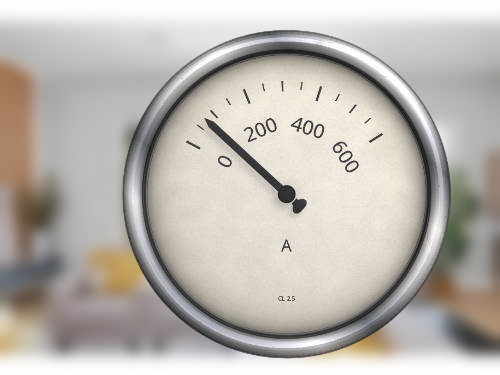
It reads 75 A
